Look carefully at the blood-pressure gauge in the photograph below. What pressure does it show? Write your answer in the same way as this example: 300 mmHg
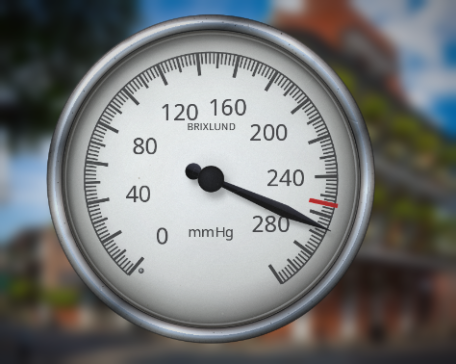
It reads 266 mmHg
